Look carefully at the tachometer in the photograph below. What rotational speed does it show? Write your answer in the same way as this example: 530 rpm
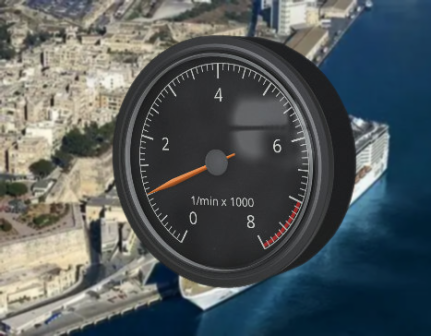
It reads 1000 rpm
